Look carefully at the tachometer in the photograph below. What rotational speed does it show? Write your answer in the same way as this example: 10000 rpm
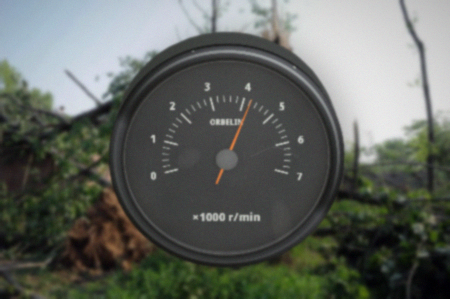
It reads 4200 rpm
